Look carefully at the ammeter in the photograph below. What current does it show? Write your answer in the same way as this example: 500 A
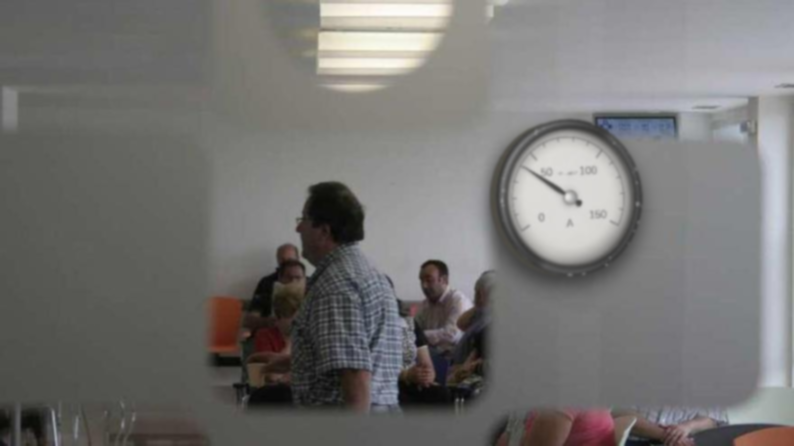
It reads 40 A
